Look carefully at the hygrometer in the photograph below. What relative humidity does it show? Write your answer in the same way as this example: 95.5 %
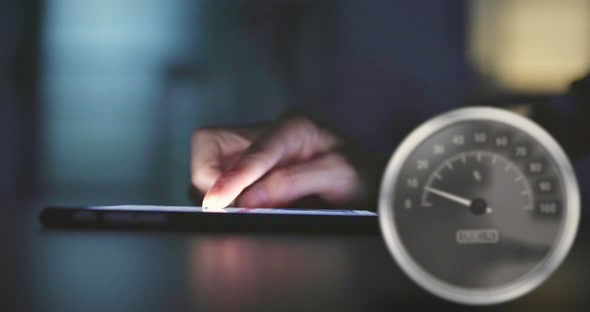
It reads 10 %
